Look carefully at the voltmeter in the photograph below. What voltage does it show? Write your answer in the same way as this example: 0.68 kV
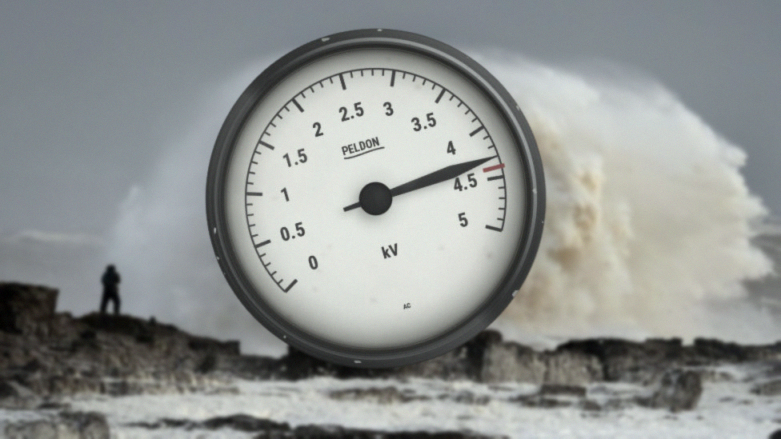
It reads 4.3 kV
